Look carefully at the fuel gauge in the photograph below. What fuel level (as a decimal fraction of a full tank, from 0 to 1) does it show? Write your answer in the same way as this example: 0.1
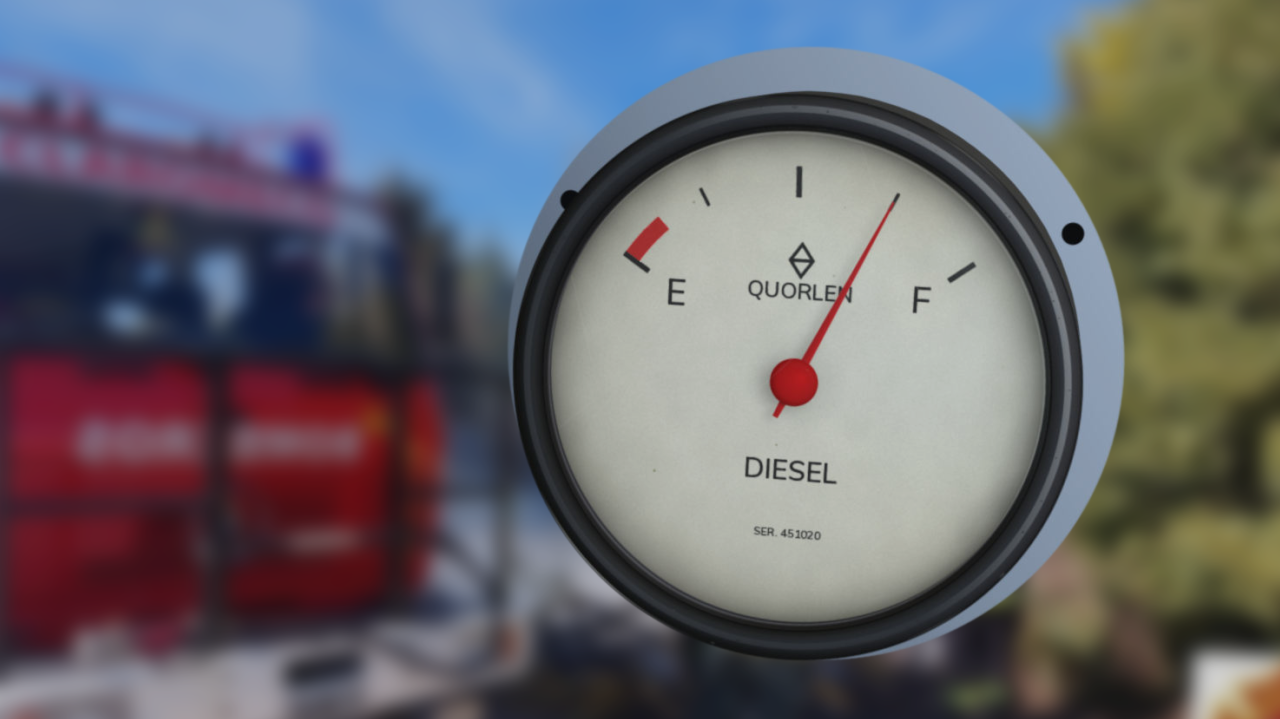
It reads 0.75
